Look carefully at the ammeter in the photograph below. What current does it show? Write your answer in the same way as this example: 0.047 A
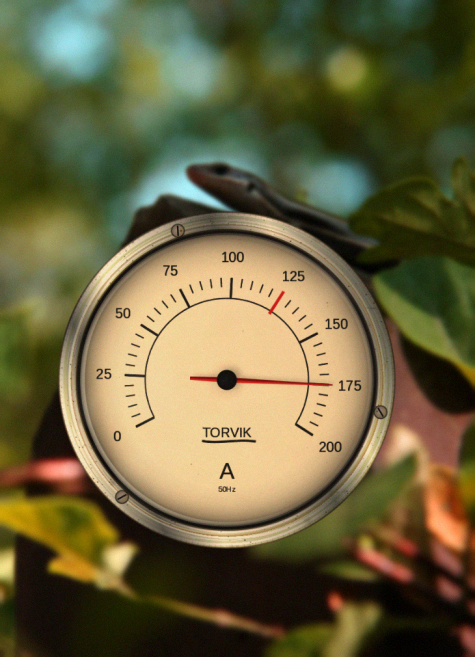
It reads 175 A
